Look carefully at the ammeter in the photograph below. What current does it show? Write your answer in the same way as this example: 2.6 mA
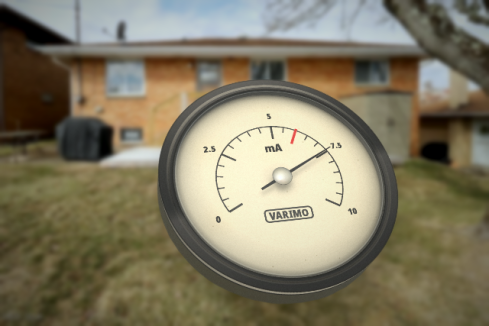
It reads 7.5 mA
